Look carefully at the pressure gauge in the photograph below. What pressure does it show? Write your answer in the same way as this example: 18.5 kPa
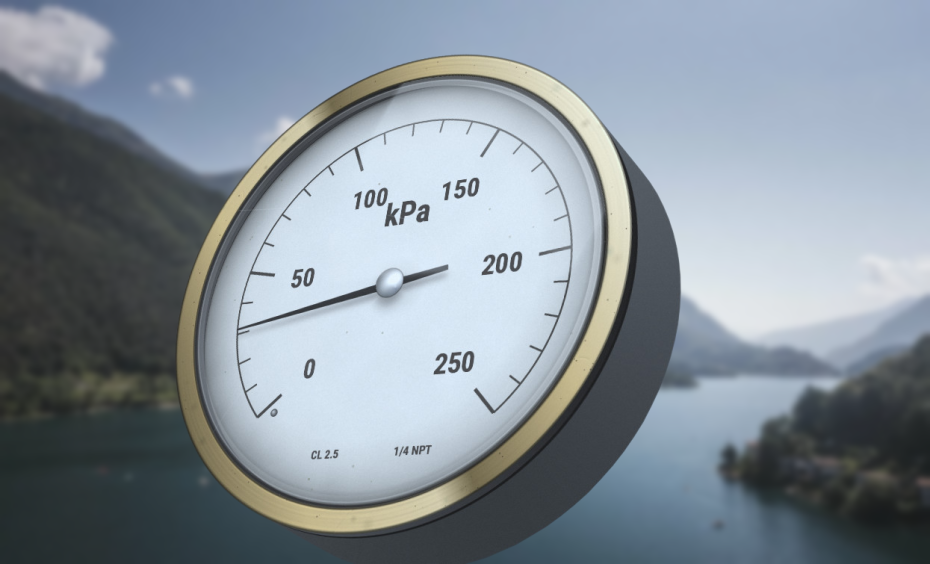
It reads 30 kPa
